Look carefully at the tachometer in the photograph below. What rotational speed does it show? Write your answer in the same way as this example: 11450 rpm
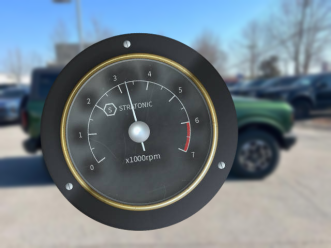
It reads 3250 rpm
